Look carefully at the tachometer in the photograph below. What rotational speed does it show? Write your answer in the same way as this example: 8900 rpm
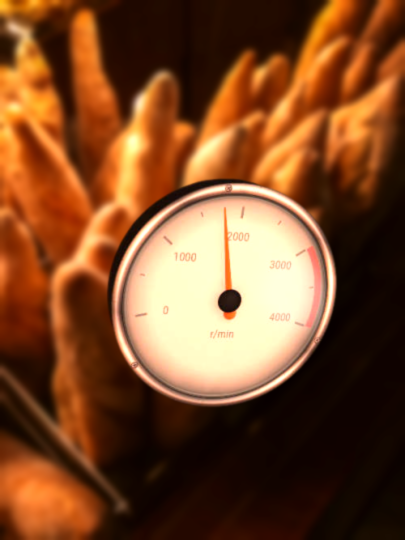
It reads 1750 rpm
